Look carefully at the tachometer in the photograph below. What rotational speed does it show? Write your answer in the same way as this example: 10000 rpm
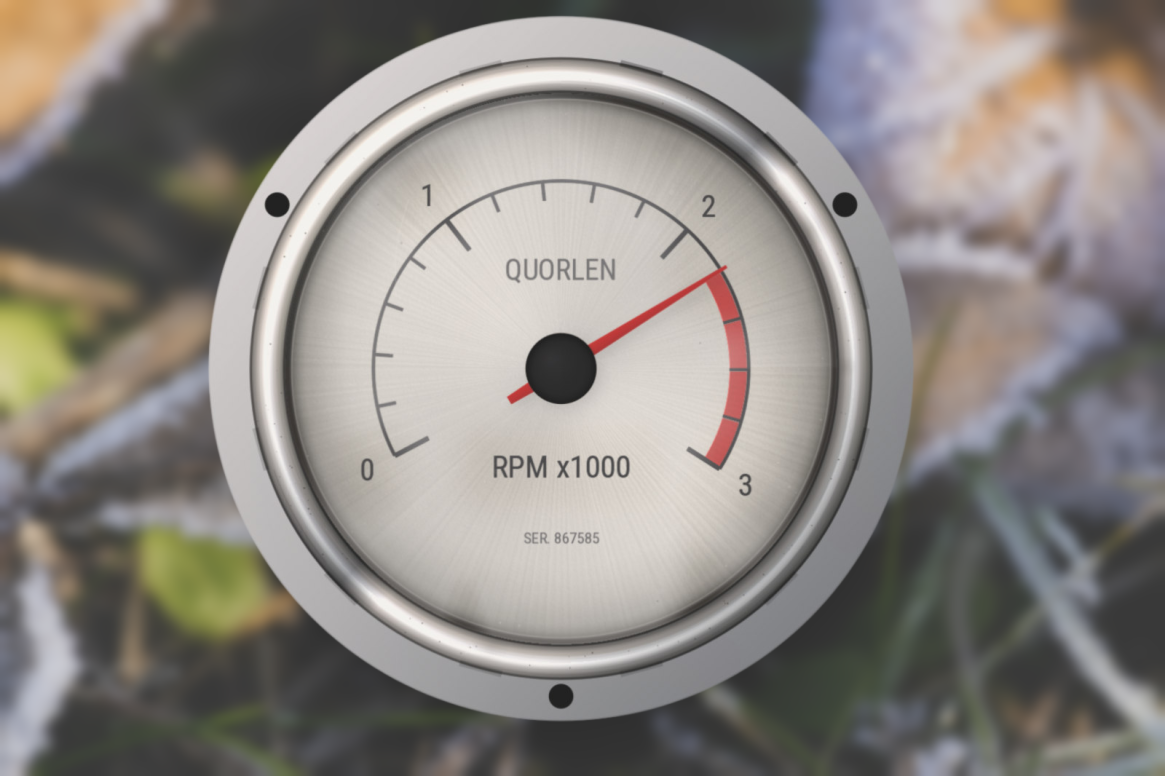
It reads 2200 rpm
